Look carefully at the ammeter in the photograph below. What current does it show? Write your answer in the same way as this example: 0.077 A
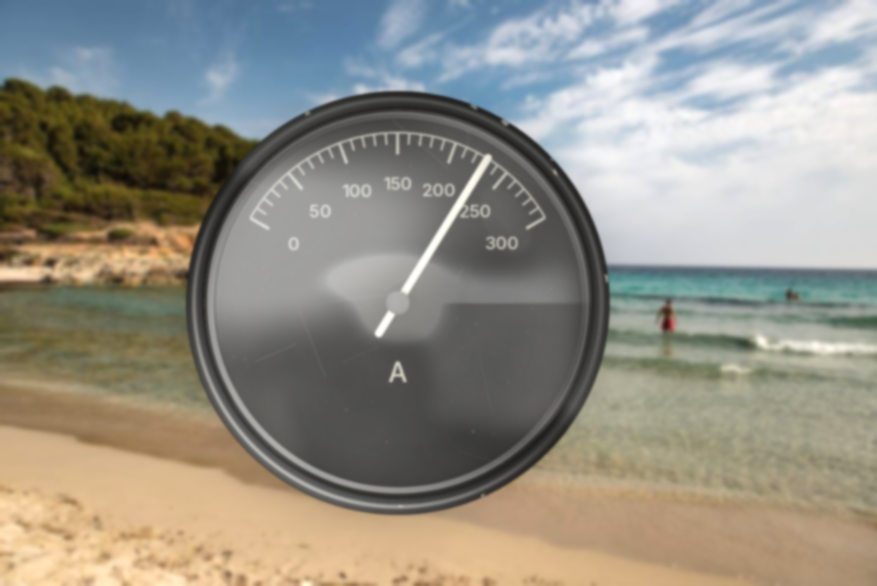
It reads 230 A
